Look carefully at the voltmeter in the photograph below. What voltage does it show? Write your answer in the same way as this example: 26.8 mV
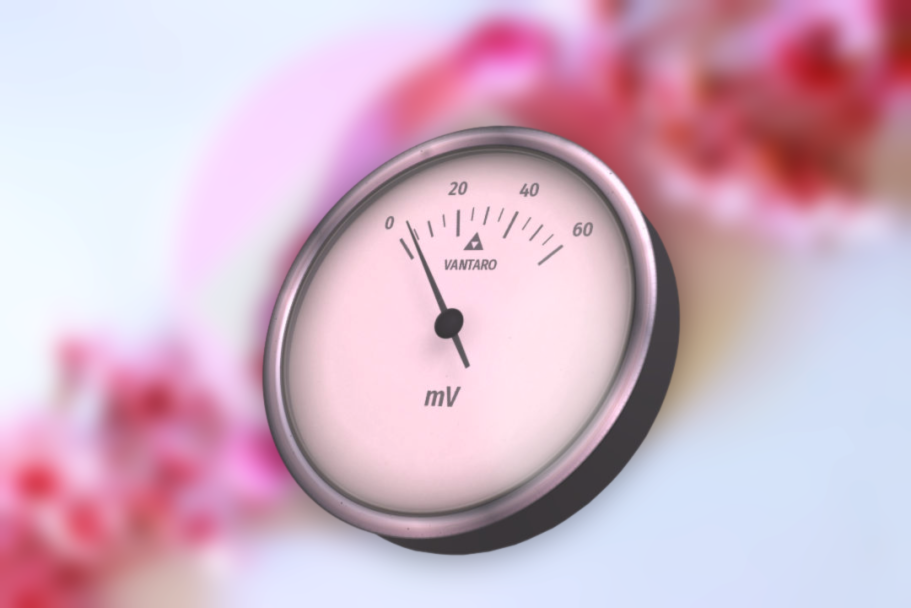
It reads 5 mV
